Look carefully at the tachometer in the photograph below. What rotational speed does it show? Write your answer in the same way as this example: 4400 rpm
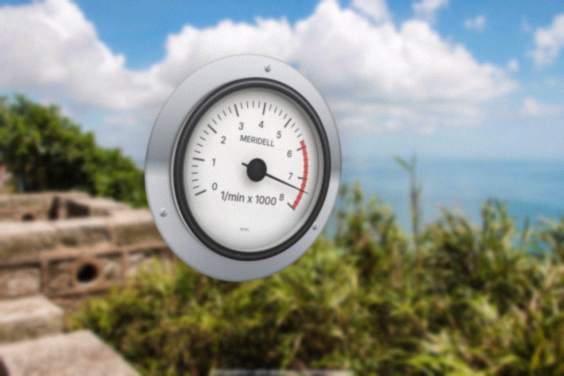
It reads 7400 rpm
